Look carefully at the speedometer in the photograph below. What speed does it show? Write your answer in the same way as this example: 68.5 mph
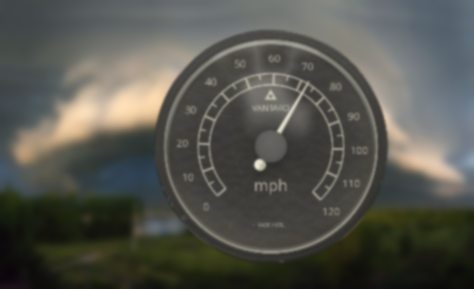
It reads 72.5 mph
